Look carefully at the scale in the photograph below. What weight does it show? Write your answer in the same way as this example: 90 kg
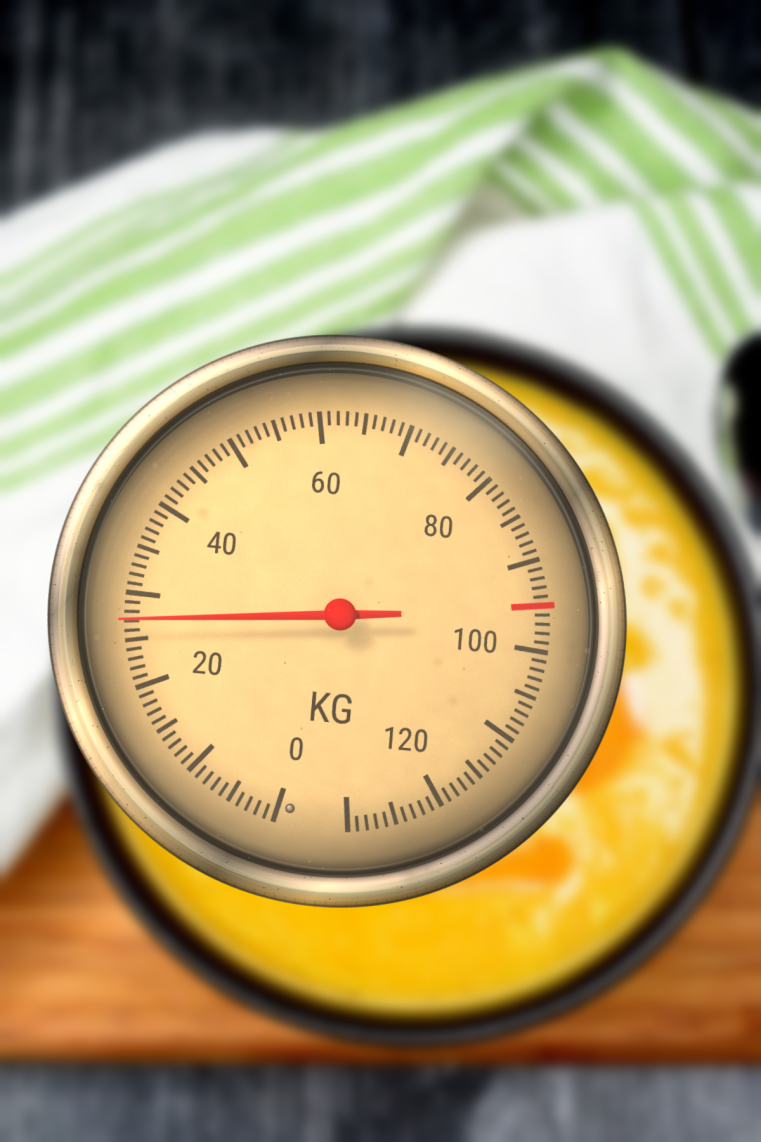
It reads 27 kg
